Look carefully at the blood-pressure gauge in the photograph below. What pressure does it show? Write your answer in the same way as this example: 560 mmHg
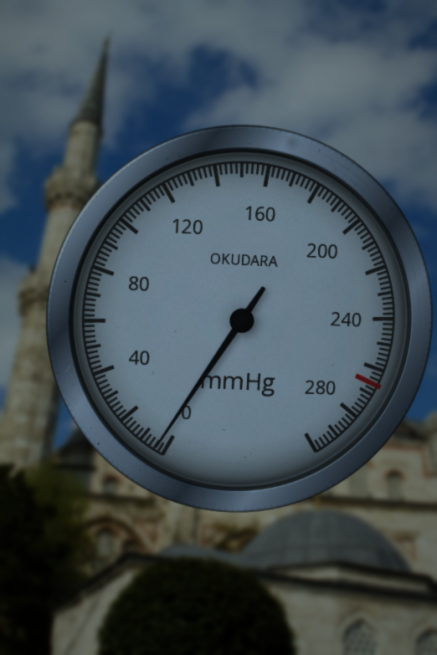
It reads 4 mmHg
